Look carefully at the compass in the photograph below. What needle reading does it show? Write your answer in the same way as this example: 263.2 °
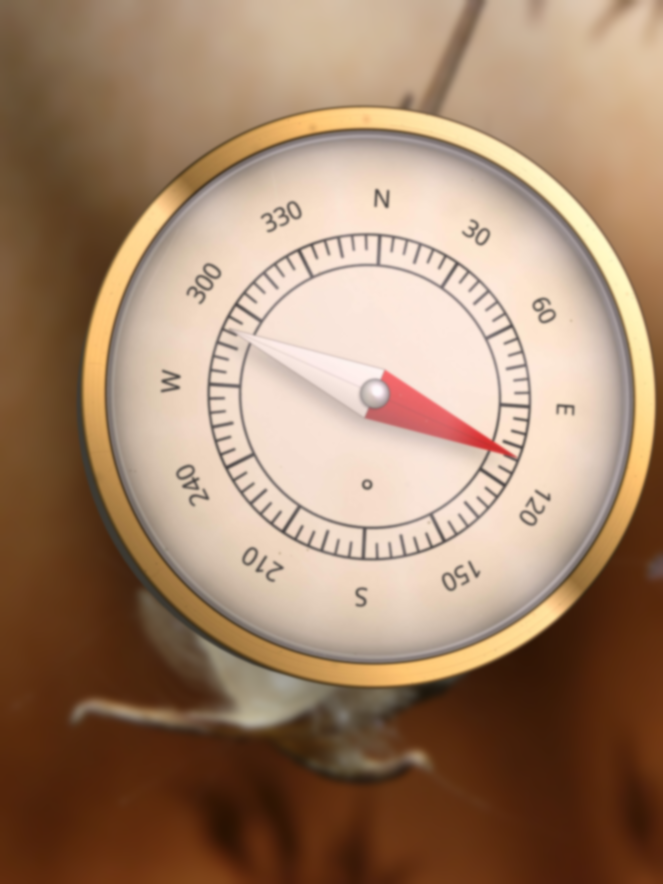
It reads 110 °
